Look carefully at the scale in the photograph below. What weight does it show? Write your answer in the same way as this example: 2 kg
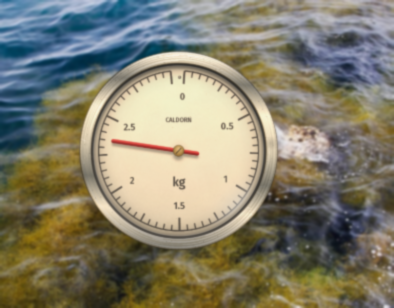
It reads 2.35 kg
